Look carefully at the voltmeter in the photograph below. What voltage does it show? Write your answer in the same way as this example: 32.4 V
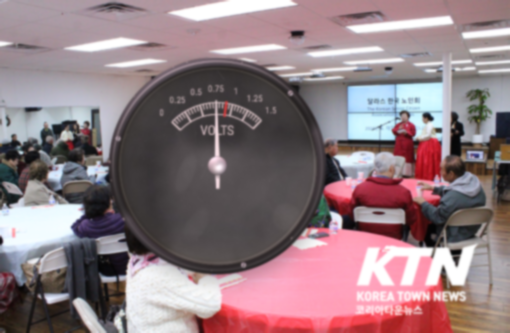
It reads 0.75 V
